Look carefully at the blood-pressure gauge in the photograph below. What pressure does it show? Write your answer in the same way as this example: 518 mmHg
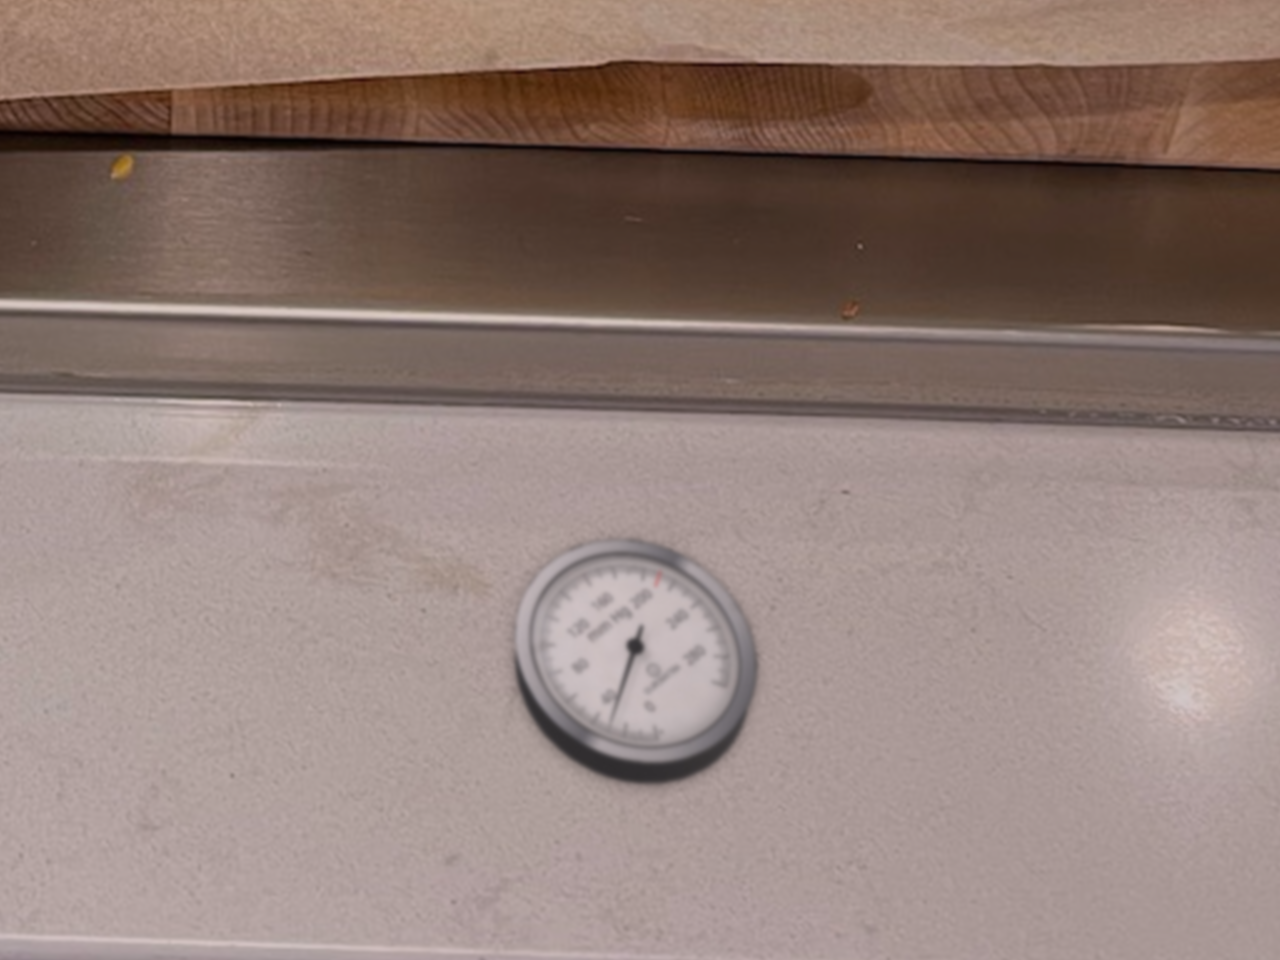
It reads 30 mmHg
